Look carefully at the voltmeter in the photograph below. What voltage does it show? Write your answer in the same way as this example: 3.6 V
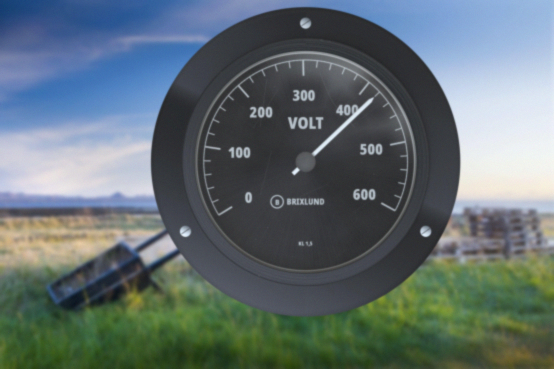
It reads 420 V
